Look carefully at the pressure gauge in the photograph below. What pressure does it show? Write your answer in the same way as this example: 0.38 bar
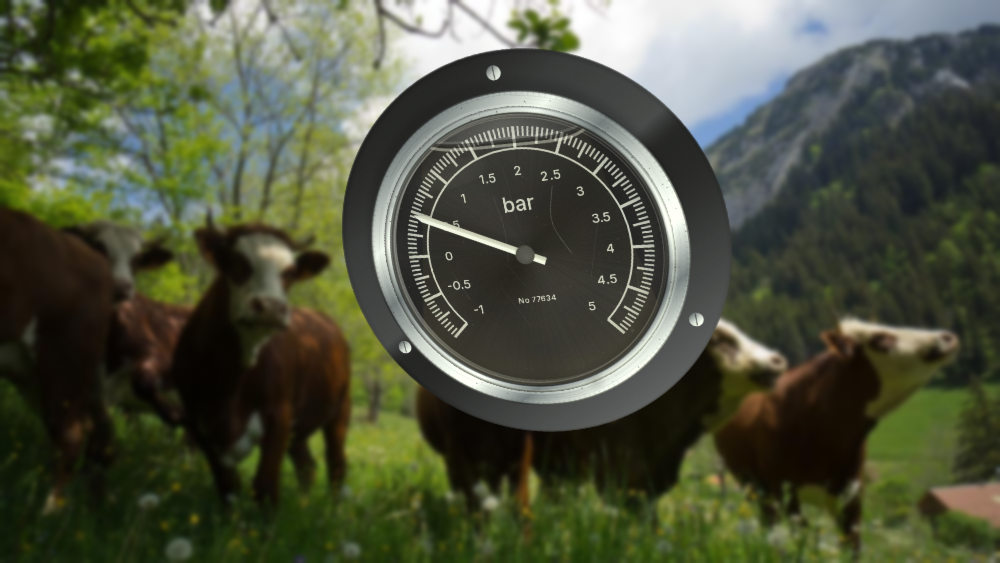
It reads 0.5 bar
